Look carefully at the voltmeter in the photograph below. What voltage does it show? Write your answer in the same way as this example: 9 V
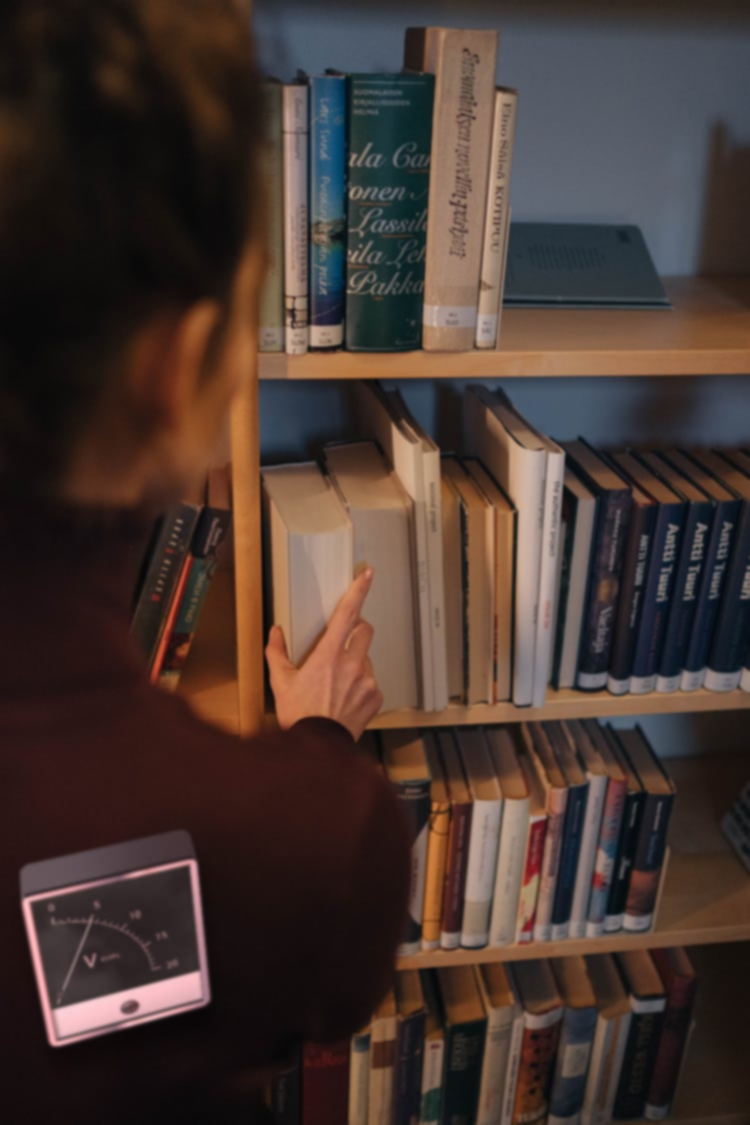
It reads 5 V
